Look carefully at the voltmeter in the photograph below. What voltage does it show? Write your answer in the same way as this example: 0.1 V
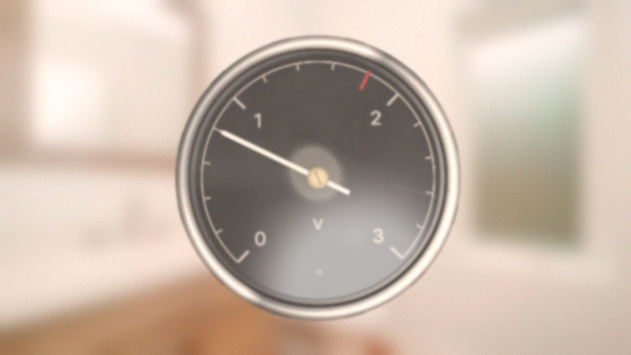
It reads 0.8 V
